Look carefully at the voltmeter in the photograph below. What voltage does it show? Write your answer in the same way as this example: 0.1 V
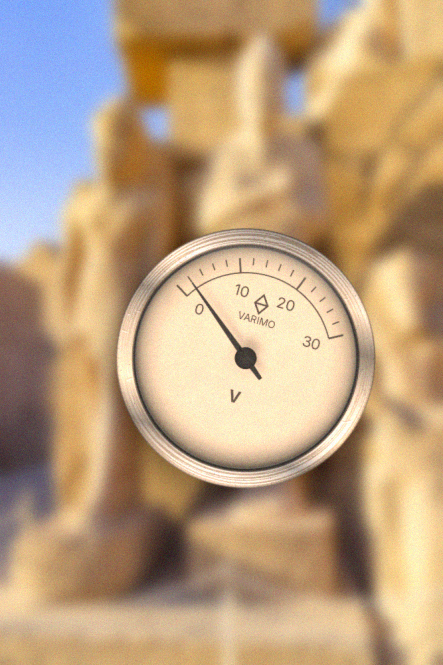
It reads 2 V
